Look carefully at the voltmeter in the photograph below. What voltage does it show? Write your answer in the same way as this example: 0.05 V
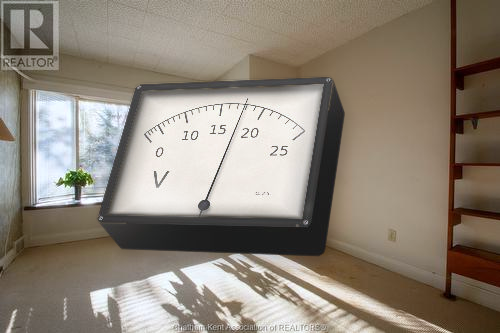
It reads 18 V
